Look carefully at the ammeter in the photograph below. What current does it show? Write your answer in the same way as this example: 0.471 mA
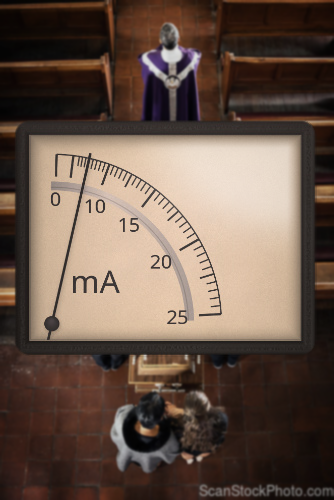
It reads 7.5 mA
